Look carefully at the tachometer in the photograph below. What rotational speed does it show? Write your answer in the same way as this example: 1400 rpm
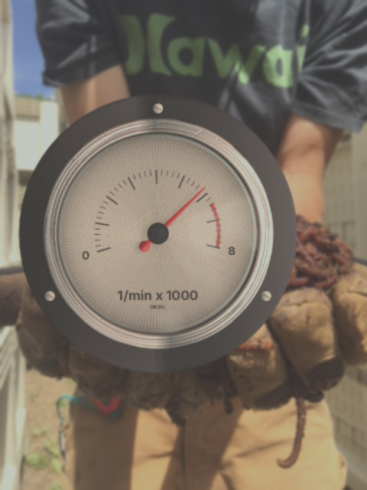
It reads 5800 rpm
